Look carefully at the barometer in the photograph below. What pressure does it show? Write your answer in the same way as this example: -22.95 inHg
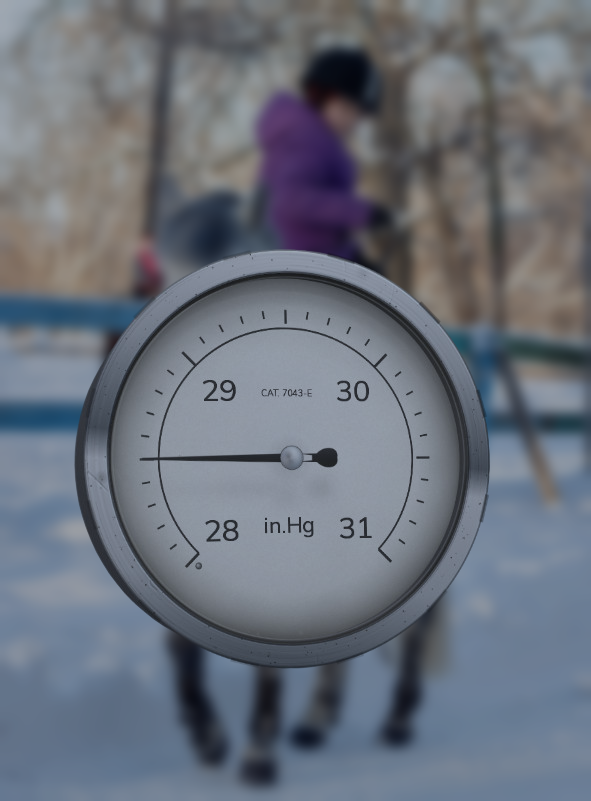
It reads 28.5 inHg
